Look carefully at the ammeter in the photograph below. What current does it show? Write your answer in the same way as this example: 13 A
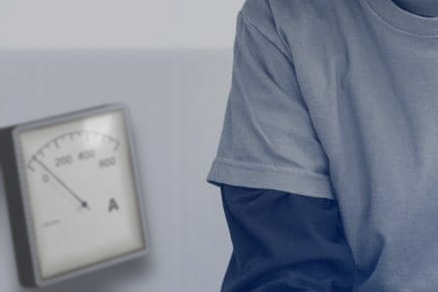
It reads 50 A
